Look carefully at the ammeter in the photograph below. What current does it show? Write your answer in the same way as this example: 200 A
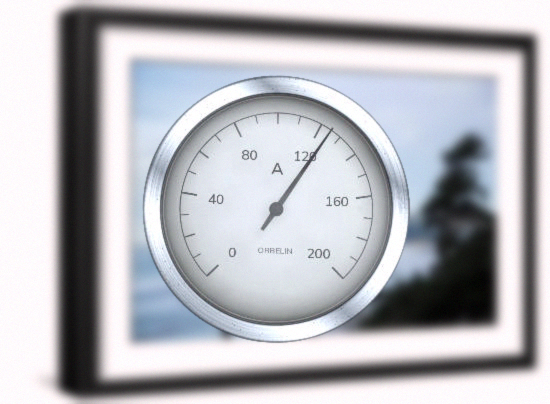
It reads 125 A
